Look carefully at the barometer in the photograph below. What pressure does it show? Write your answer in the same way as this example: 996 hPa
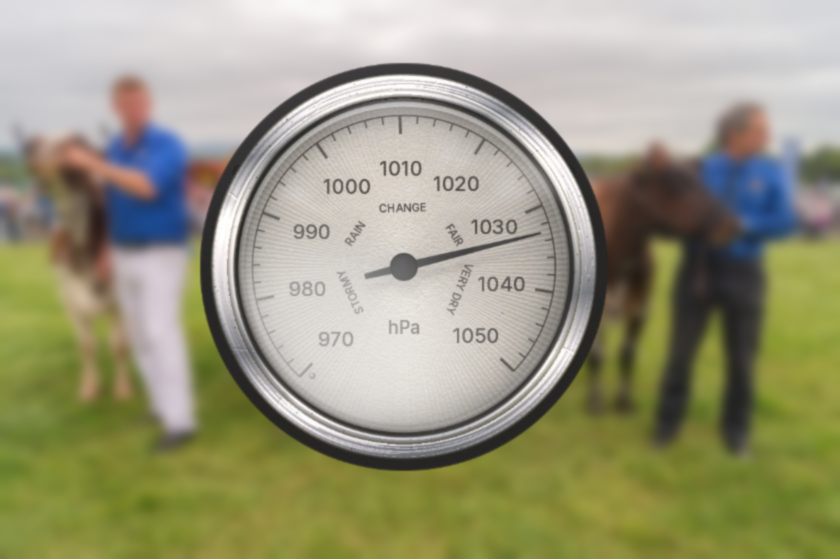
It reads 1033 hPa
